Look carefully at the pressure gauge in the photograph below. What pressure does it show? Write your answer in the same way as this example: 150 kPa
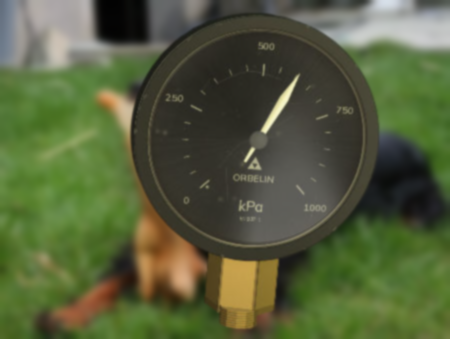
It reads 600 kPa
